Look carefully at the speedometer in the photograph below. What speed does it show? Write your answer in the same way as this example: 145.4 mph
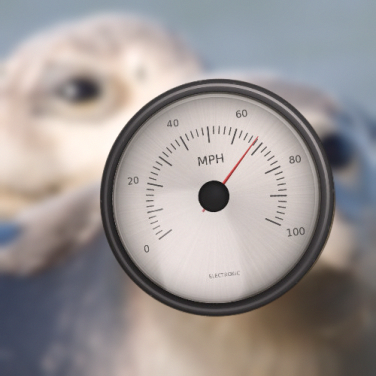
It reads 68 mph
